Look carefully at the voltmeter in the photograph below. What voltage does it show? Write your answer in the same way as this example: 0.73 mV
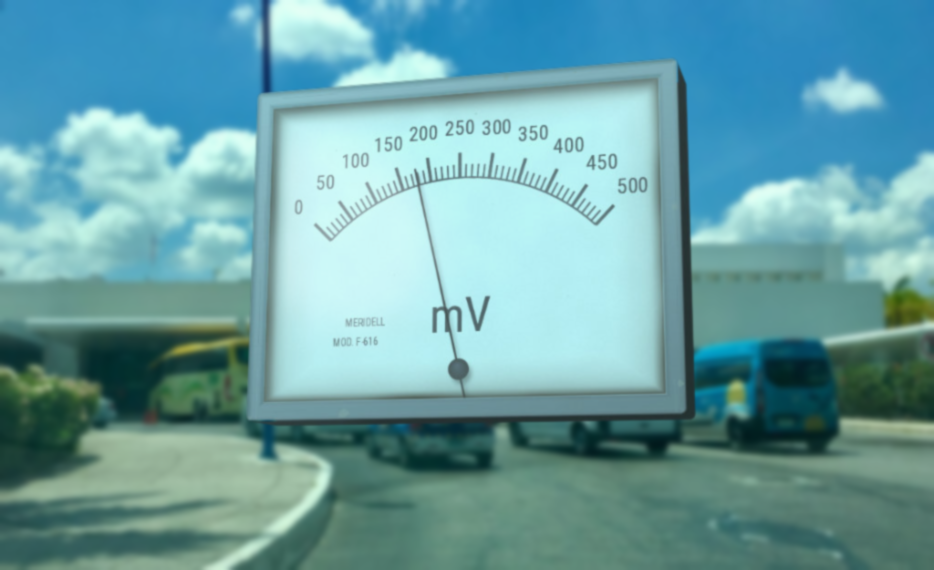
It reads 180 mV
